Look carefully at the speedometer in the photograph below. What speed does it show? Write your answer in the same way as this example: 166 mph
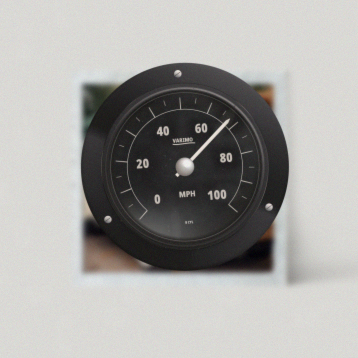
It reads 67.5 mph
